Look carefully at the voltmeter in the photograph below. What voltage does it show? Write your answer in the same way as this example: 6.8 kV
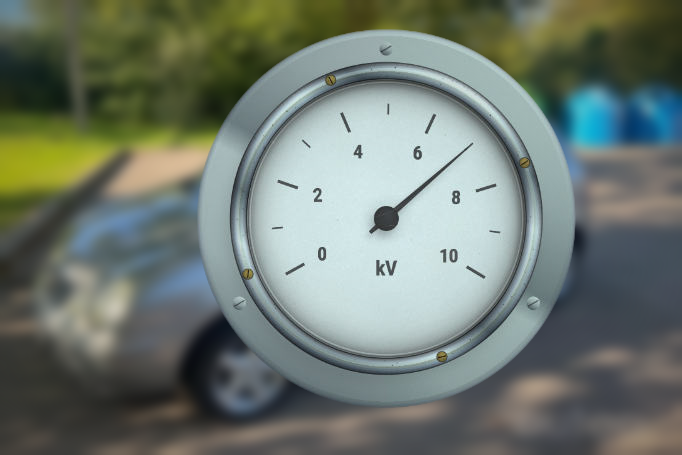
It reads 7 kV
